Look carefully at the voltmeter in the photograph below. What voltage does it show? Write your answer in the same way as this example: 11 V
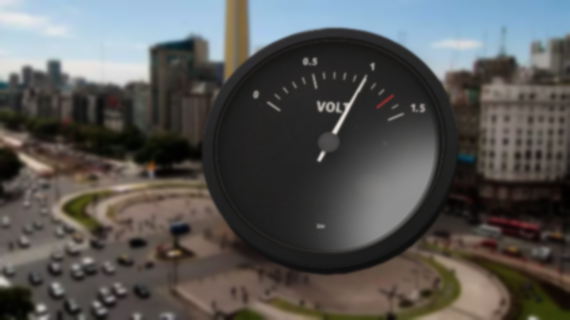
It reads 1 V
